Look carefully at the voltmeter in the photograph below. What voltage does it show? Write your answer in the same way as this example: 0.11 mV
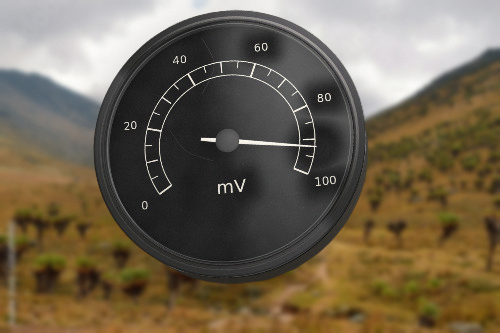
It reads 92.5 mV
